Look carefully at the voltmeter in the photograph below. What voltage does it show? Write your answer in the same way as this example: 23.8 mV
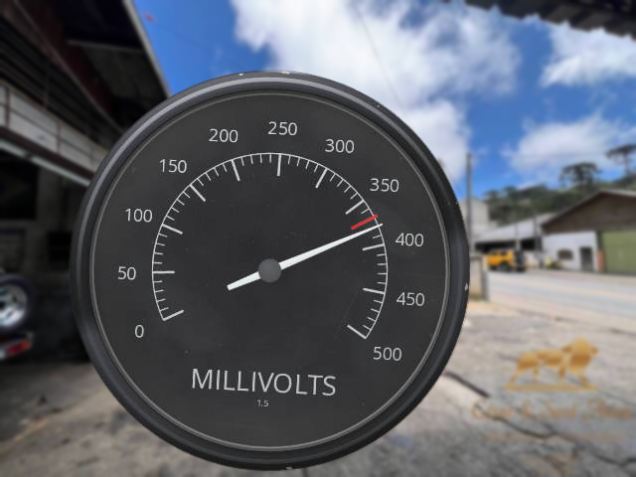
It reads 380 mV
